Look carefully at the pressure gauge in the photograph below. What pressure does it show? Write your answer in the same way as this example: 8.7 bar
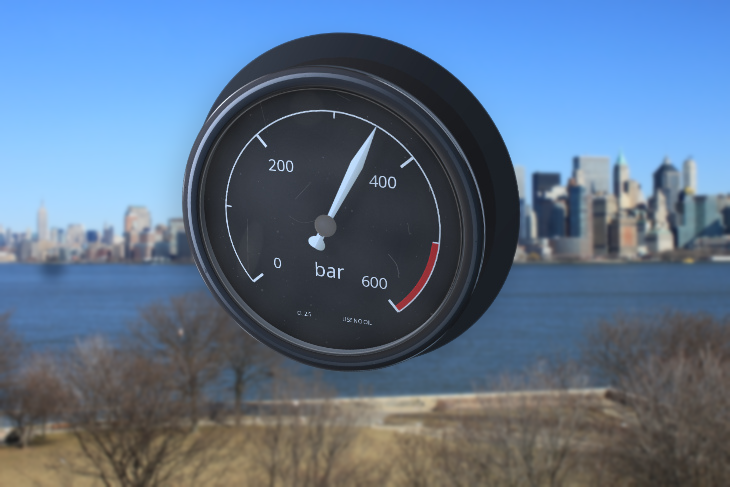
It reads 350 bar
